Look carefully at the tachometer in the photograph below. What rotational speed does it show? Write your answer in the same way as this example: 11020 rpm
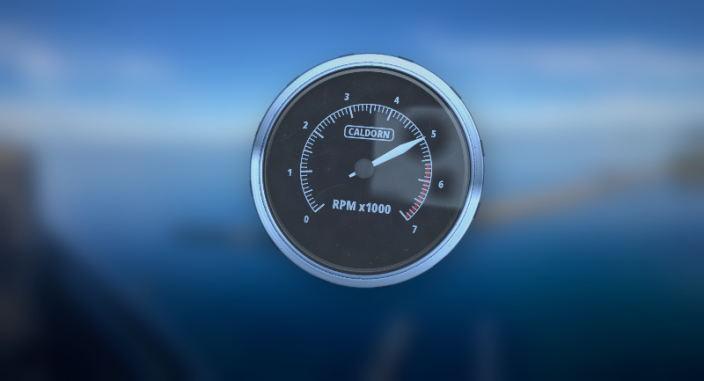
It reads 5000 rpm
